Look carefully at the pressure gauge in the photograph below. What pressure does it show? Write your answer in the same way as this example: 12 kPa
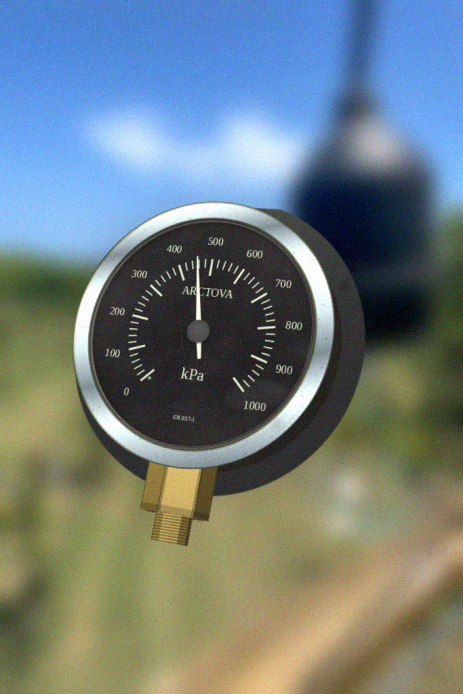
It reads 460 kPa
